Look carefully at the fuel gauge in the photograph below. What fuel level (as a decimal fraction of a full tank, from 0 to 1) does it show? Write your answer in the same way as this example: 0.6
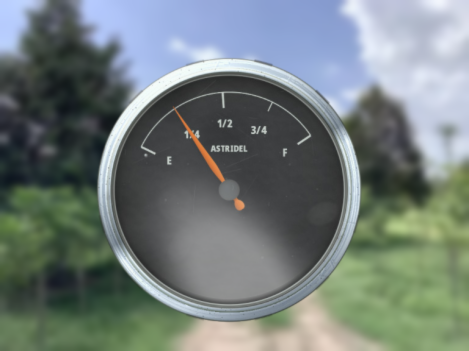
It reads 0.25
